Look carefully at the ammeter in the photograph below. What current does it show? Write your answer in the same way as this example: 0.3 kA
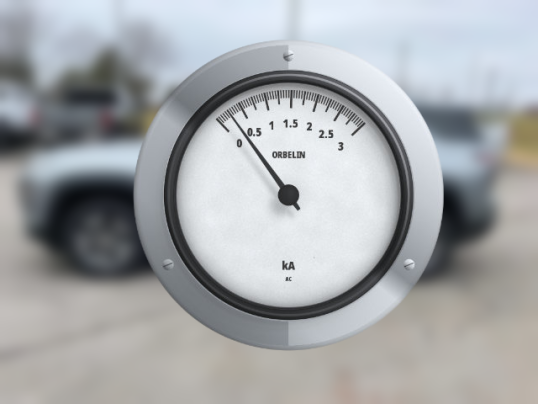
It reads 0.25 kA
